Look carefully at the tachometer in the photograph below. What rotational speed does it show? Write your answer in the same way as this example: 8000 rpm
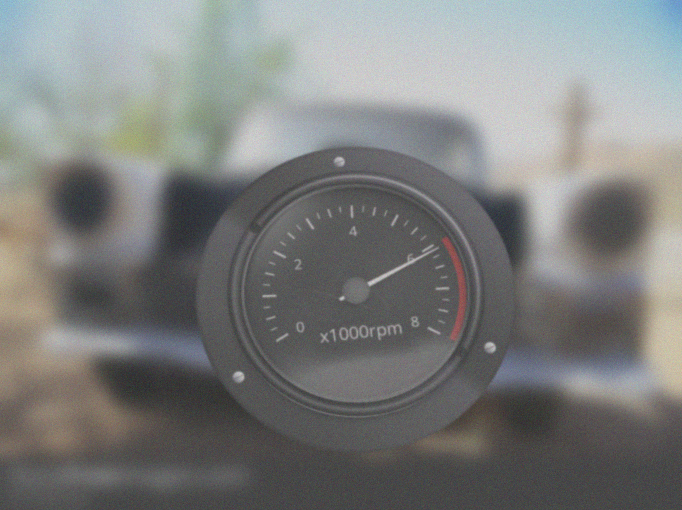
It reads 6125 rpm
